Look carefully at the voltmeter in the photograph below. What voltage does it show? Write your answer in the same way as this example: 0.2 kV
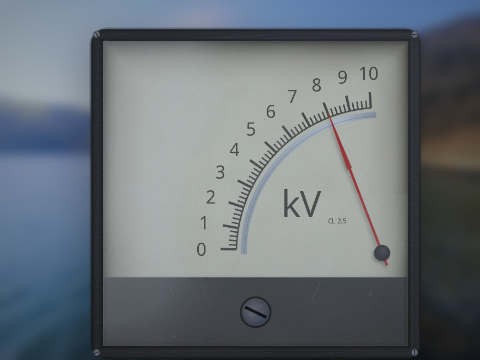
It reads 8 kV
